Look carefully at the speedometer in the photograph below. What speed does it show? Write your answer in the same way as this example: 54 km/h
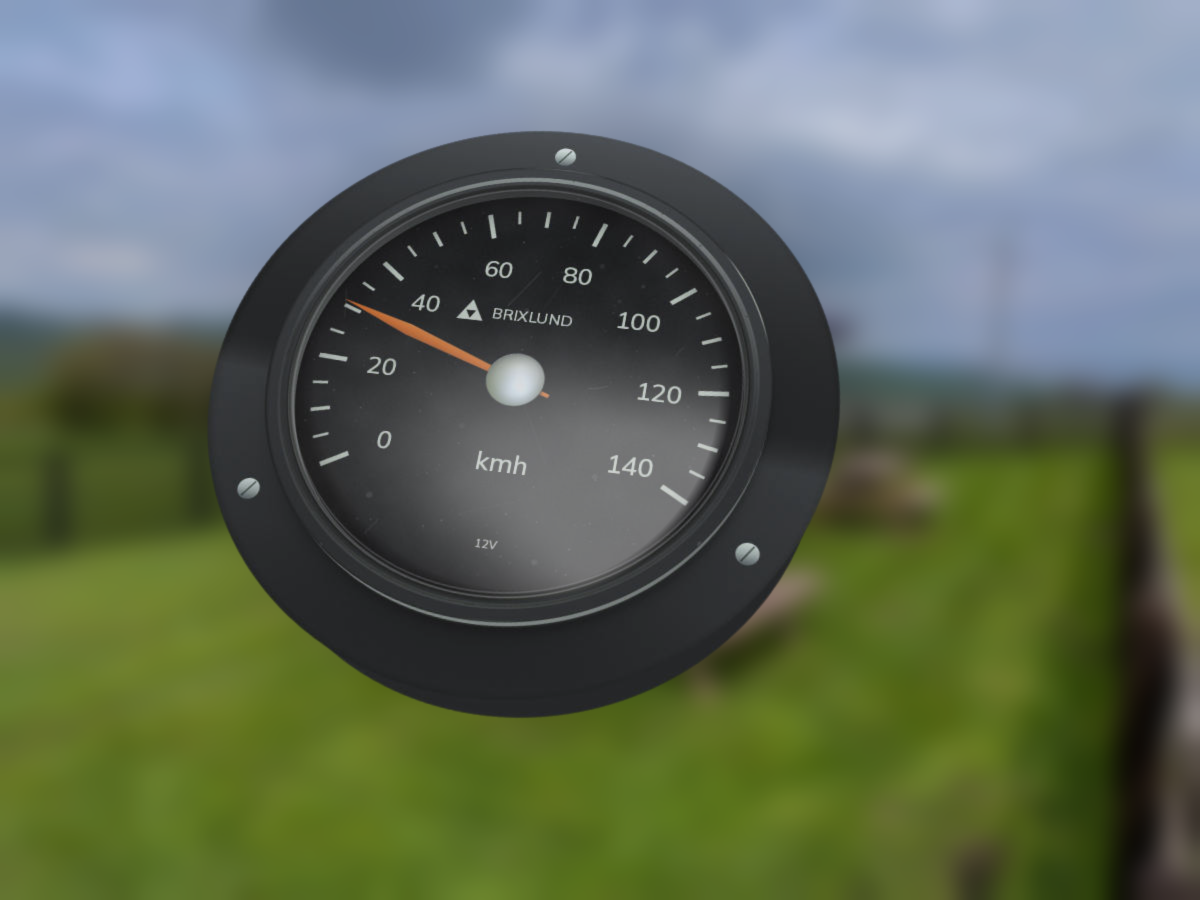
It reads 30 km/h
